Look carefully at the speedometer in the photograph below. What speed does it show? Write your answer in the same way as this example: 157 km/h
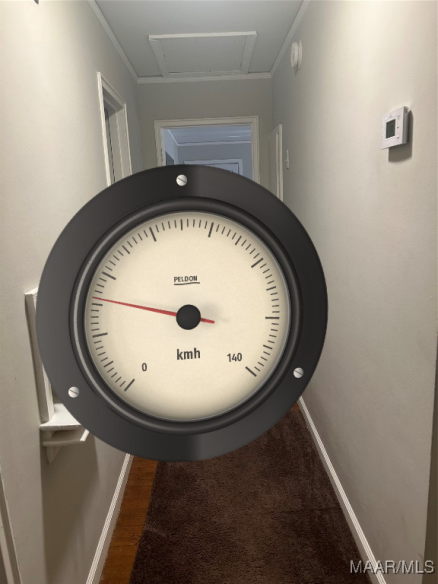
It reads 32 km/h
